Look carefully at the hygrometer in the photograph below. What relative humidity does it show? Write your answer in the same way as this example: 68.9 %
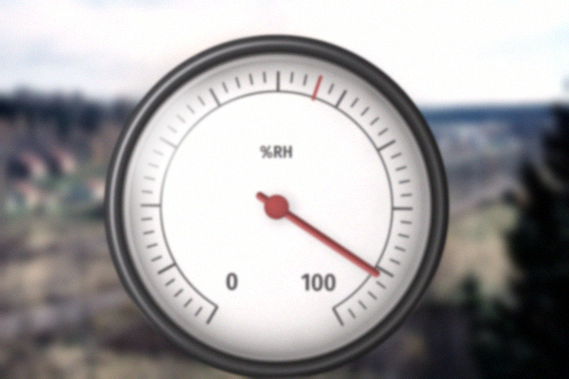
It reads 91 %
